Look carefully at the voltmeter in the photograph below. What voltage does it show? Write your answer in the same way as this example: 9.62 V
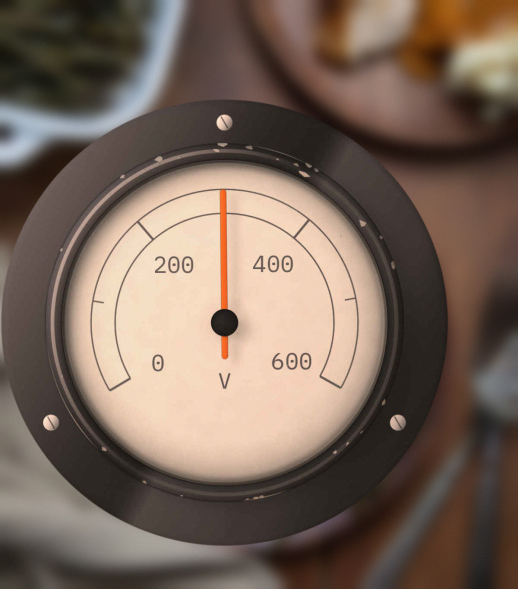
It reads 300 V
